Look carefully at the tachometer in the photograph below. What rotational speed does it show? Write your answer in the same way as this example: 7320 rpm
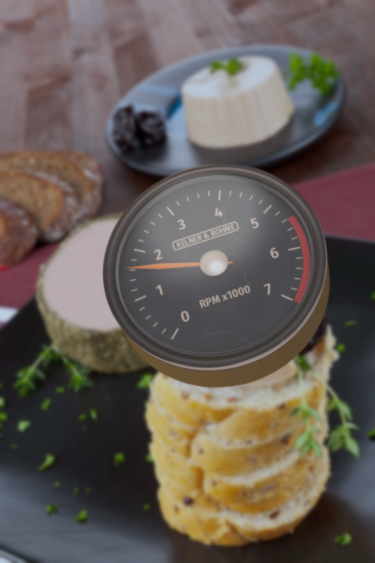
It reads 1600 rpm
